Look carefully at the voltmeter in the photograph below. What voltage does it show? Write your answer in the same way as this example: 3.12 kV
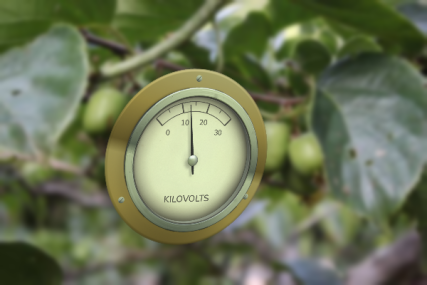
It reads 12.5 kV
